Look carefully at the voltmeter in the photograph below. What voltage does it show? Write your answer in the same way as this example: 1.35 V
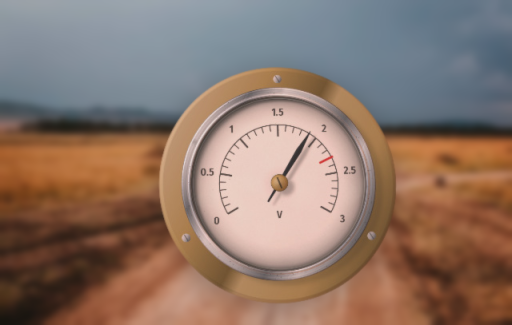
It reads 1.9 V
